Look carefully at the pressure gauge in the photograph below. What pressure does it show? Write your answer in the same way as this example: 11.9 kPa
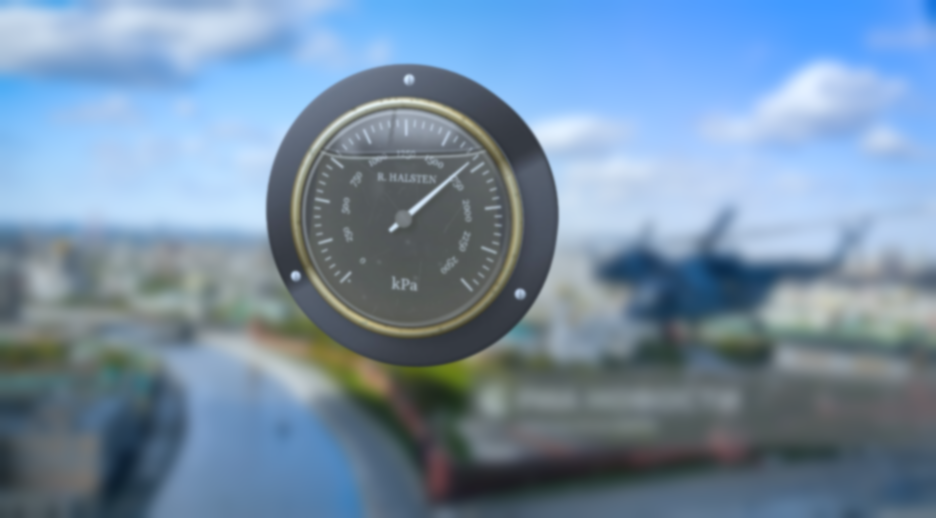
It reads 1700 kPa
